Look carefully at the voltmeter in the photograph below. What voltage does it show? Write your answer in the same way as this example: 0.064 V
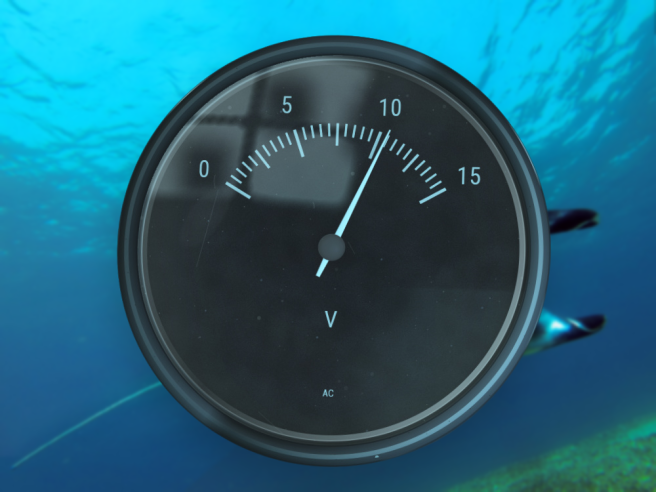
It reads 10.5 V
